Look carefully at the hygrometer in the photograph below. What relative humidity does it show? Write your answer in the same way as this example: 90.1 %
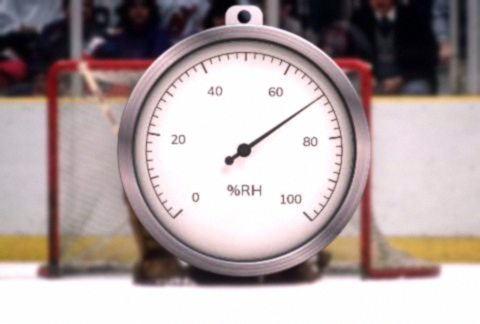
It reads 70 %
